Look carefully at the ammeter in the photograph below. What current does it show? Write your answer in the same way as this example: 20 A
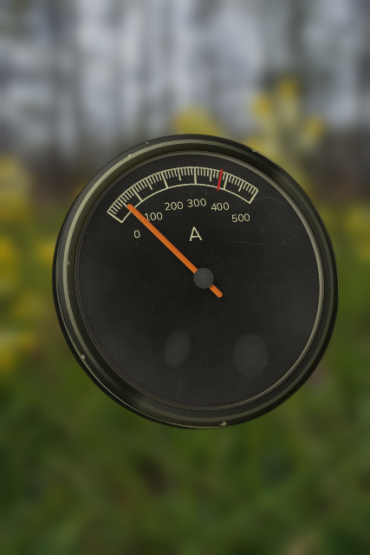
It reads 50 A
